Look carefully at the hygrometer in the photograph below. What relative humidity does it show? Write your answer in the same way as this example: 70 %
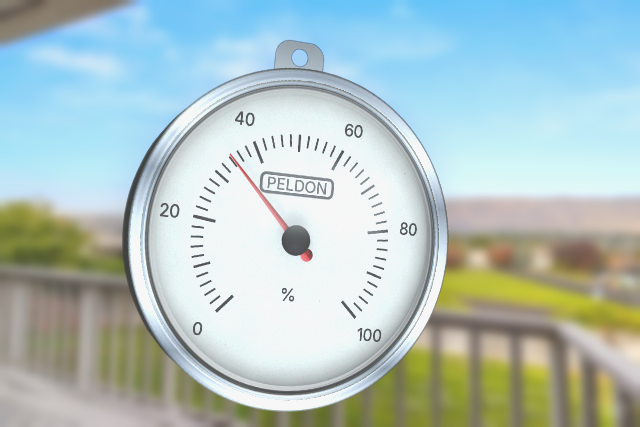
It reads 34 %
